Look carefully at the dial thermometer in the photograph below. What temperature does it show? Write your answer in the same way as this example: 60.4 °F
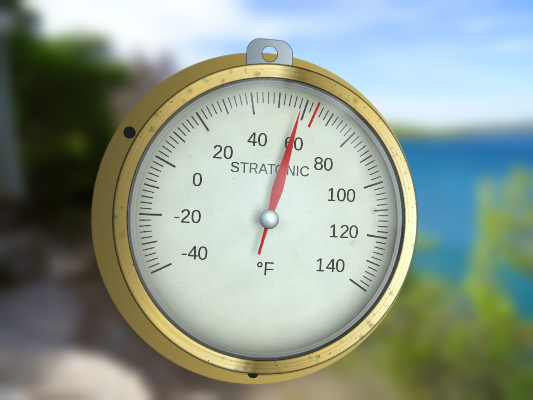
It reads 58 °F
